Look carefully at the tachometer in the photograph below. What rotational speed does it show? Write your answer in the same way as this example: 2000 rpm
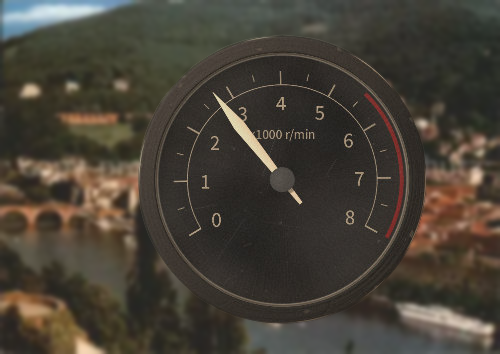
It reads 2750 rpm
